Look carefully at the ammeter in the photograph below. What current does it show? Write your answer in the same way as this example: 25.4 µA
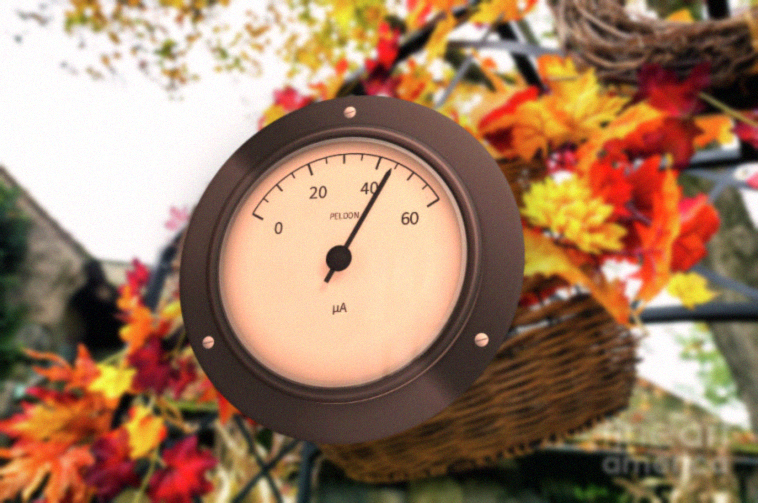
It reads 45 µA
